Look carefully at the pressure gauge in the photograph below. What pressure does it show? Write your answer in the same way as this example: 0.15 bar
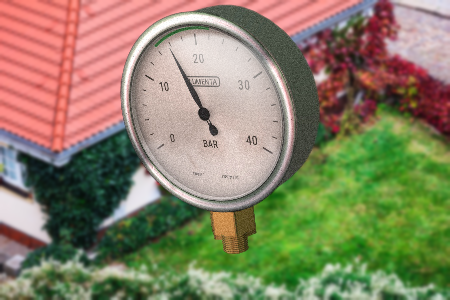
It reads 16 bar
